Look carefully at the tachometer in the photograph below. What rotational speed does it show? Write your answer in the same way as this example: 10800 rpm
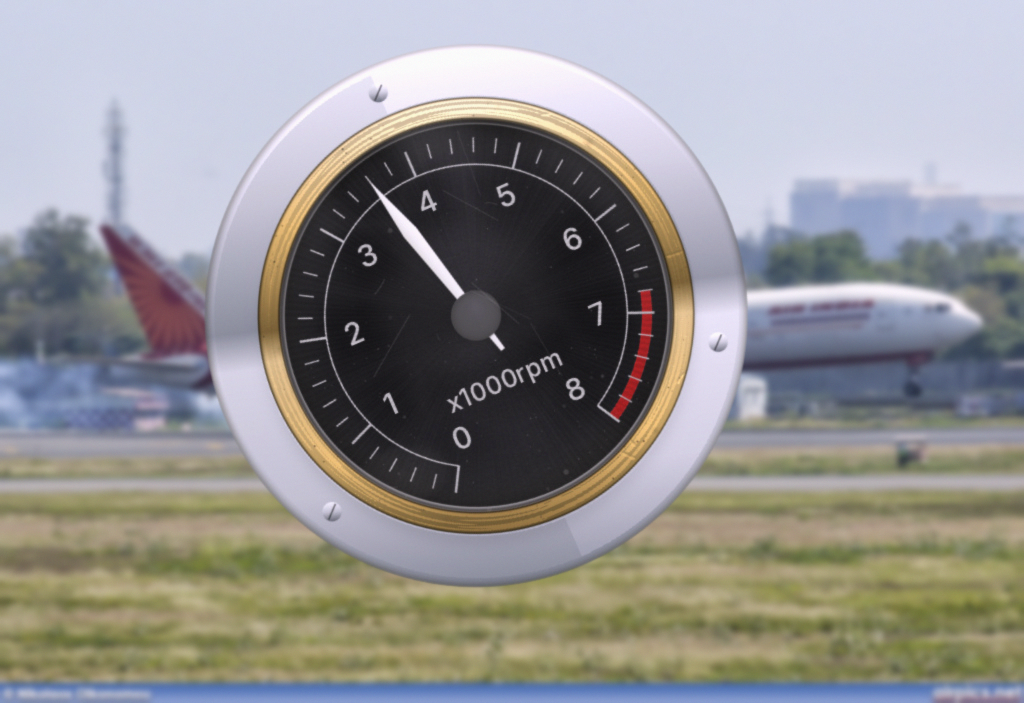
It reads 3600 rpm
